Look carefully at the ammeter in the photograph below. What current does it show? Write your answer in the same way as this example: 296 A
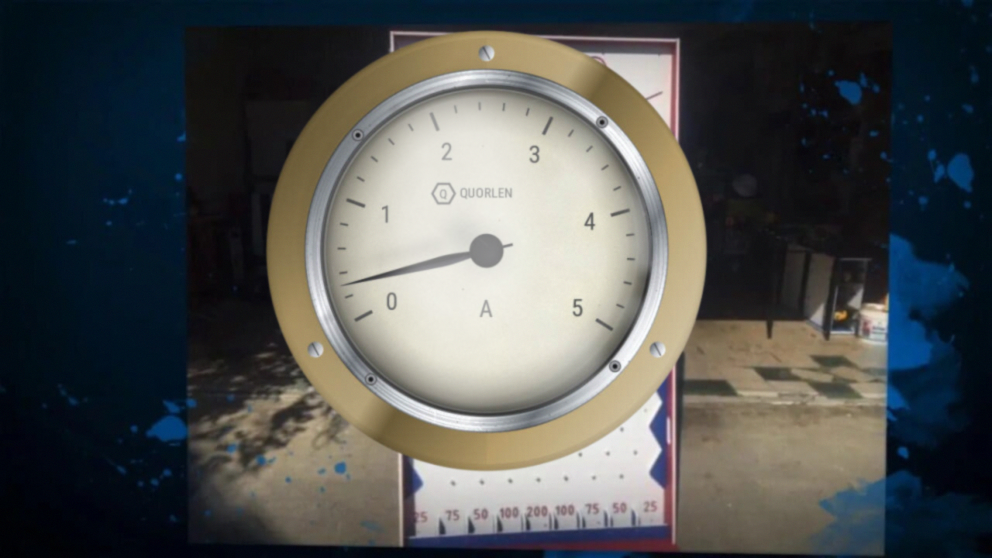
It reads 0.3 A
